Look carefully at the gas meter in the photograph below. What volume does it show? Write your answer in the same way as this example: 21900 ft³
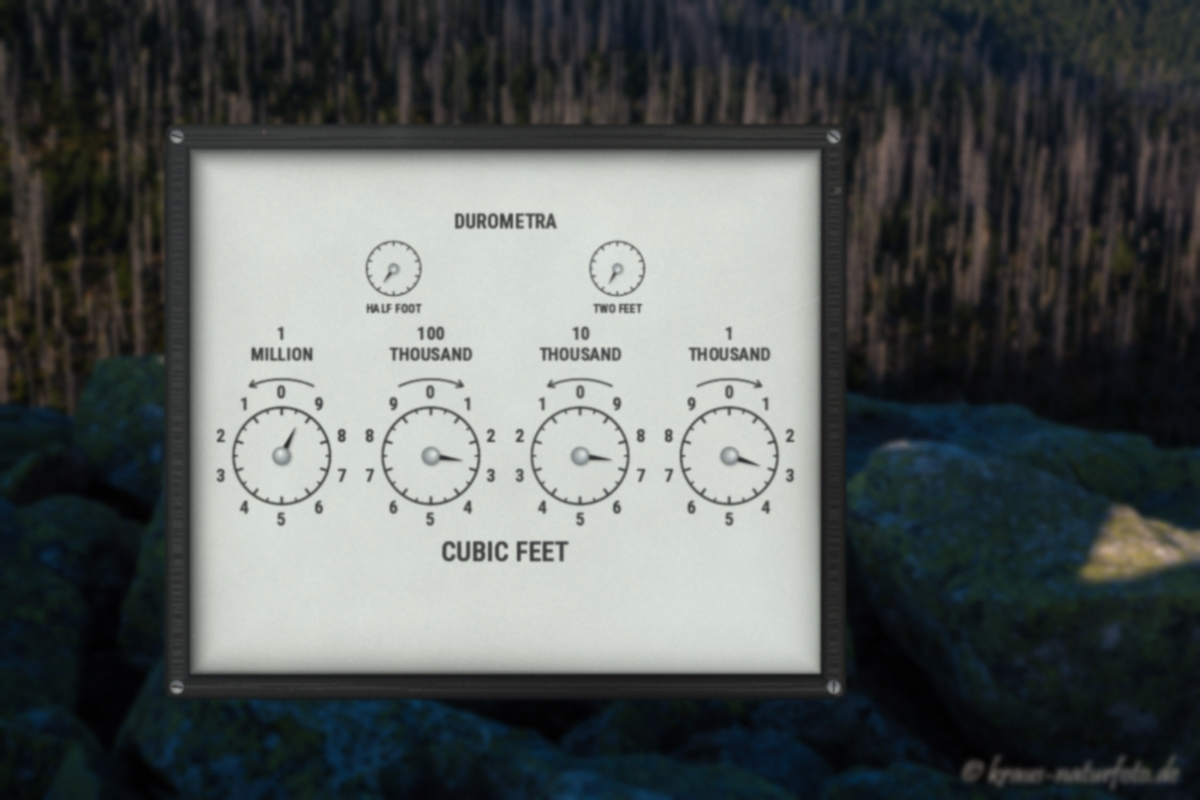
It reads 927300 ft³
